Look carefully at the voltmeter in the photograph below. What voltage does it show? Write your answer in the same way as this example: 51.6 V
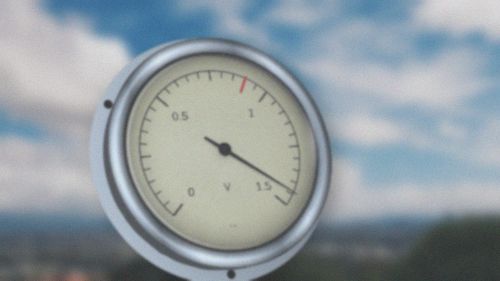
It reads 1.45 V
